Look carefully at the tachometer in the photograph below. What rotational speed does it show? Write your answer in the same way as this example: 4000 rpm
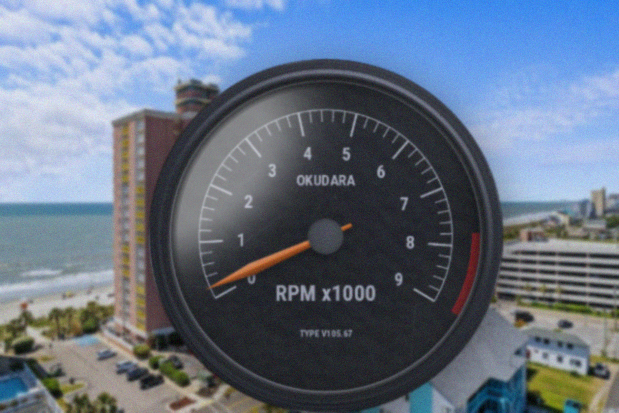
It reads 200 rpm
